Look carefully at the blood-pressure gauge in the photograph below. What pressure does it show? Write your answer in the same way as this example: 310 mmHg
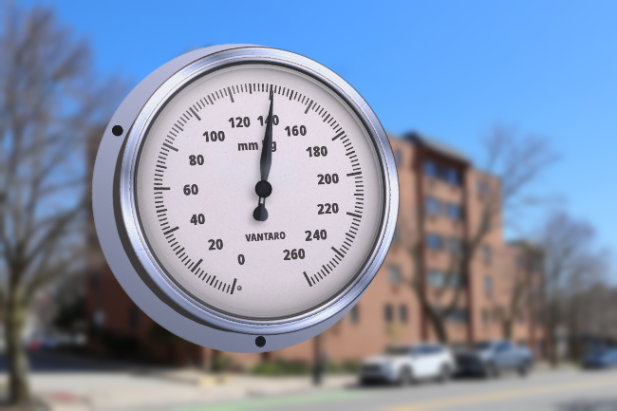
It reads 140 mmHg
